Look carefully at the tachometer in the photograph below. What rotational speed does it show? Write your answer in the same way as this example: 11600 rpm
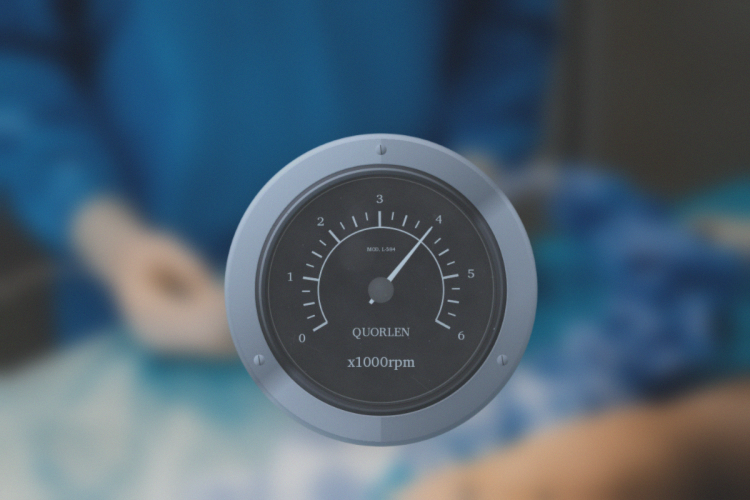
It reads 4000 rpm
